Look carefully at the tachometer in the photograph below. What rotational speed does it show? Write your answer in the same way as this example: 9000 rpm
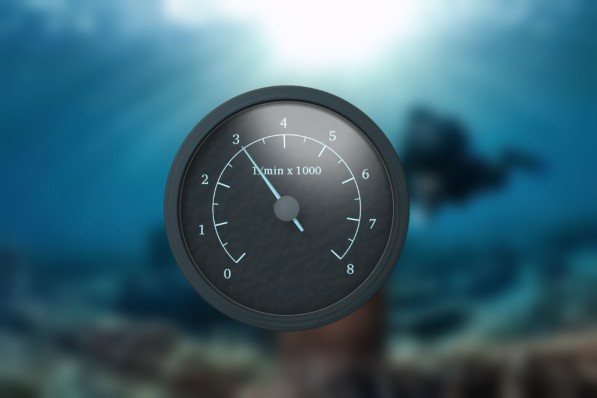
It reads 3000 rpm
